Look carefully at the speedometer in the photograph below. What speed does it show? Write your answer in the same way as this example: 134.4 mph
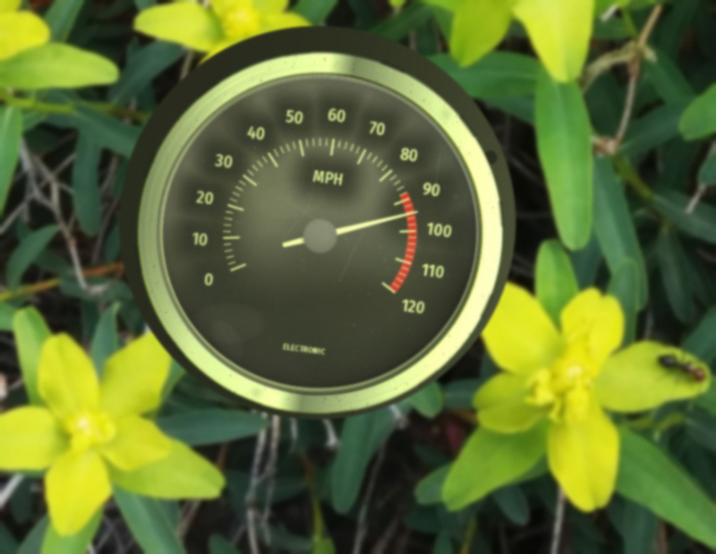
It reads 94 mph
